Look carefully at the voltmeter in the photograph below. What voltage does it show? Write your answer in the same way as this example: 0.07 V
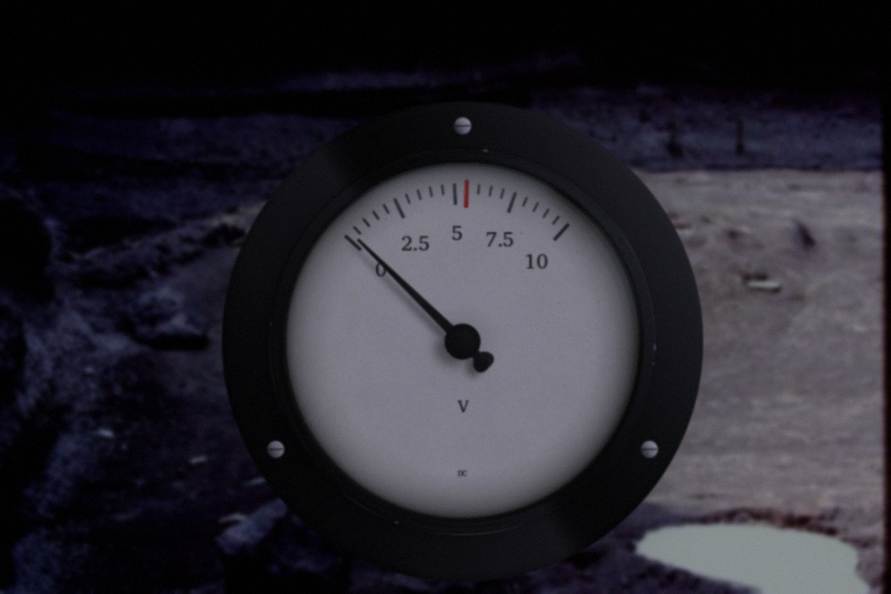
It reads 0.25 V
